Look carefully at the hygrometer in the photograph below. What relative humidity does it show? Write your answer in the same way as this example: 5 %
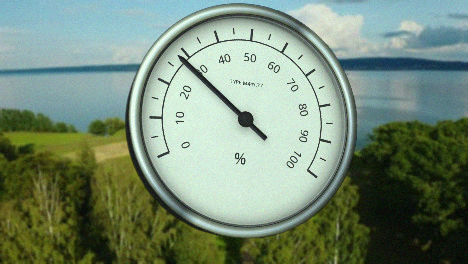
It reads 27.5 %
